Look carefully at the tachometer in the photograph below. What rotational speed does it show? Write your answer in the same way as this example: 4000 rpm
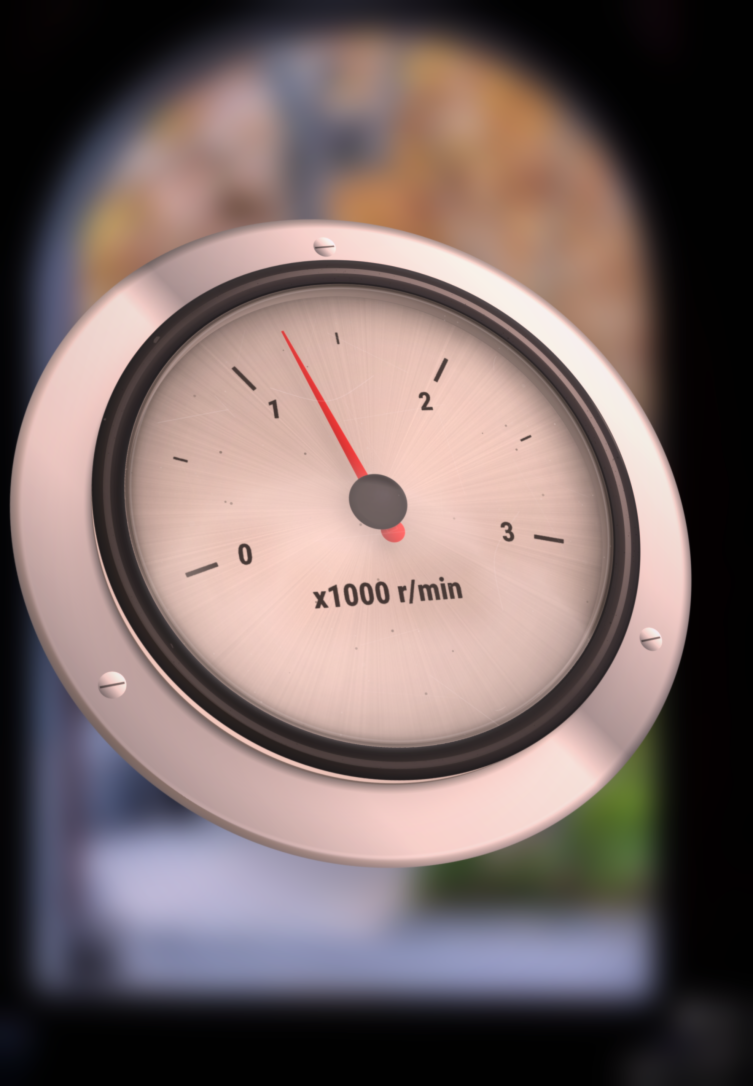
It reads 1250 rpm
